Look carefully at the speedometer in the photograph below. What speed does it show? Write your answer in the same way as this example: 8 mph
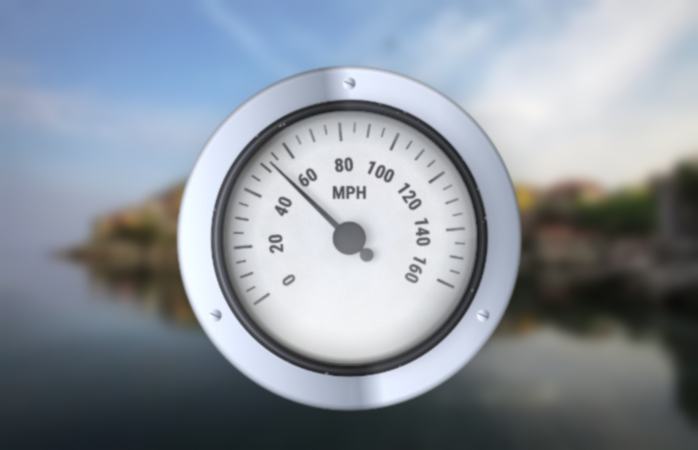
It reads 52.5 mph
